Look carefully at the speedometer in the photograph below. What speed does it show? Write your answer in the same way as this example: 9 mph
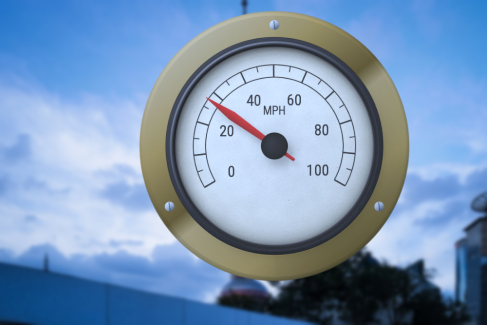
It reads 27.5 mph
